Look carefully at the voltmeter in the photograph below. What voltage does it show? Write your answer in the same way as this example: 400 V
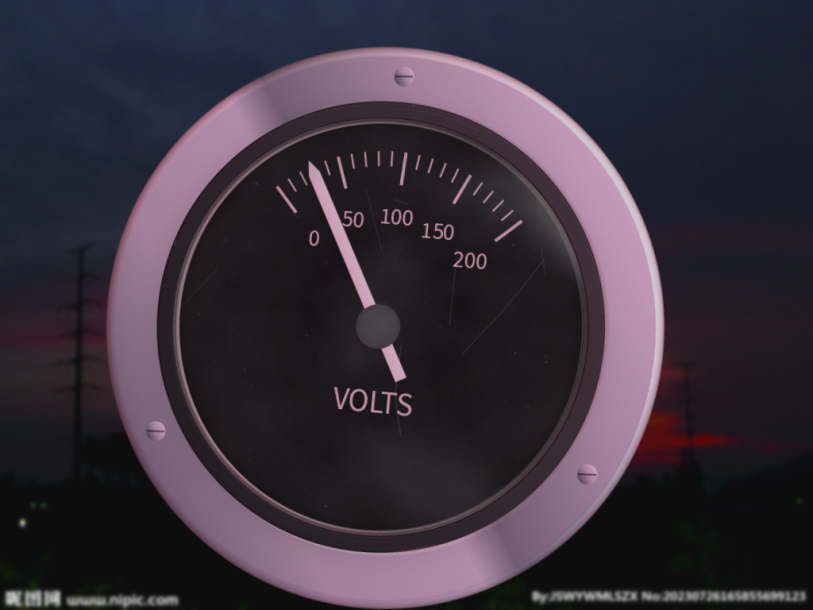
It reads 30 V
